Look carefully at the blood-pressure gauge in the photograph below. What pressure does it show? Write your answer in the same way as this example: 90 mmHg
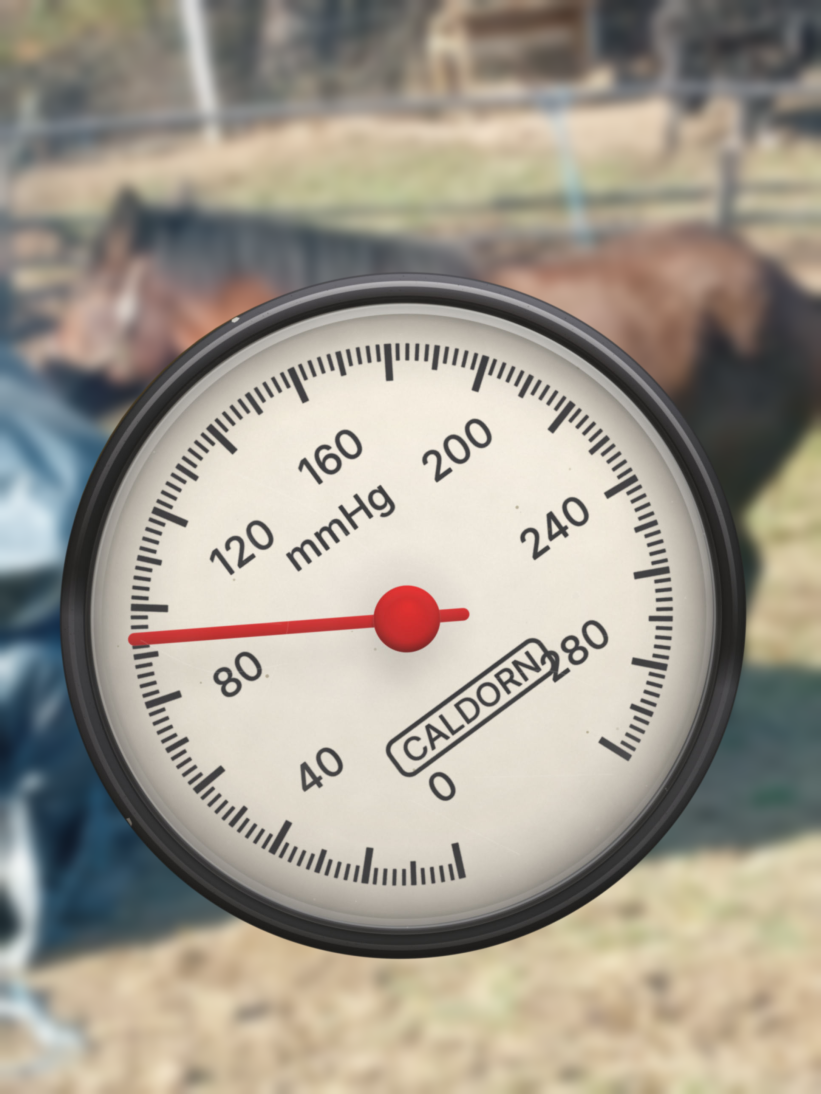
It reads 94 mmHg
